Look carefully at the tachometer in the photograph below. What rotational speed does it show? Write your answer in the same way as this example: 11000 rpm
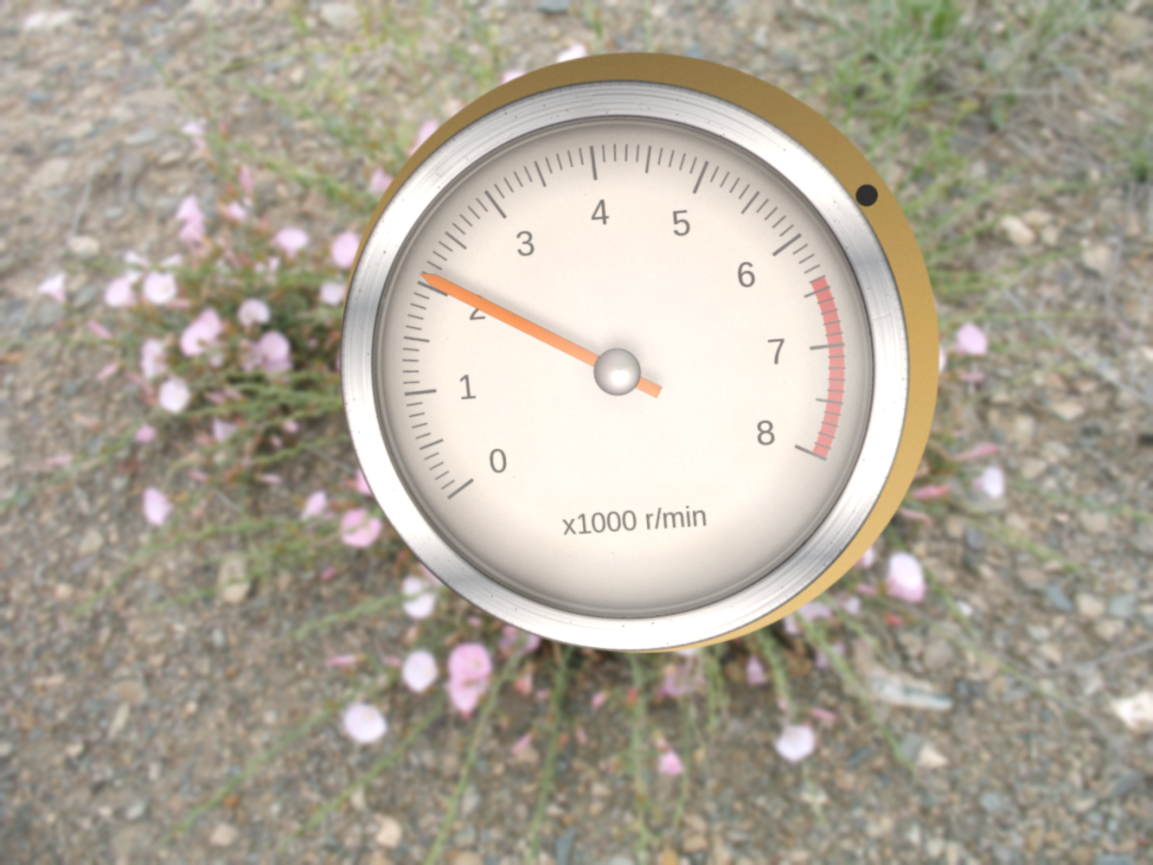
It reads 2100 rpm
